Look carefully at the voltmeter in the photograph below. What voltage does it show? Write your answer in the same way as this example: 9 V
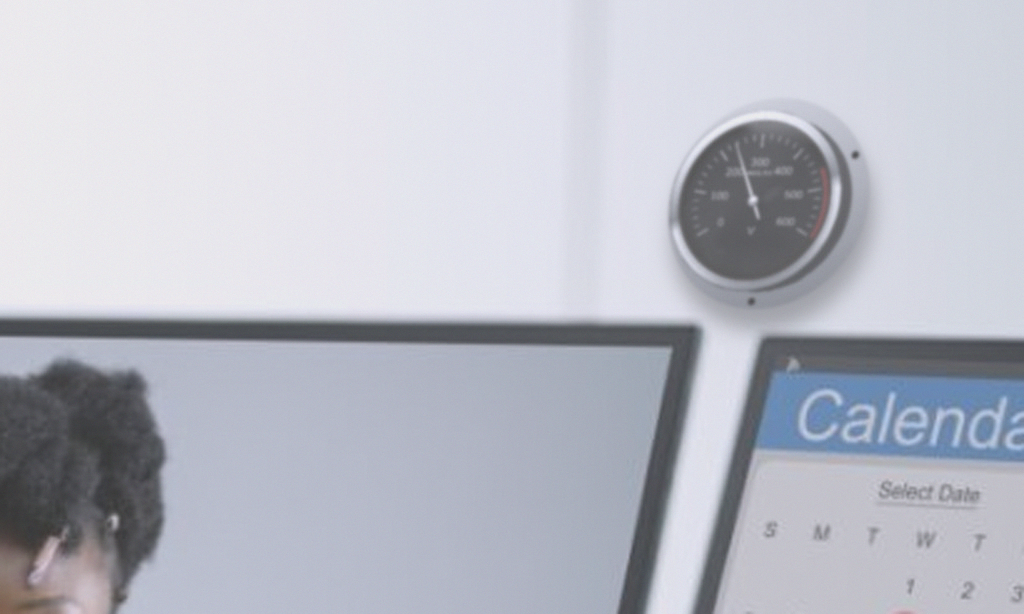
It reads 240 V
